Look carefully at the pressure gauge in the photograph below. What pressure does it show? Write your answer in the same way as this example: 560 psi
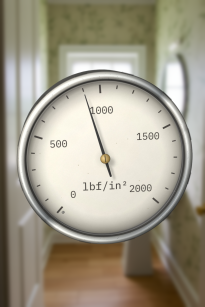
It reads 900 psi
